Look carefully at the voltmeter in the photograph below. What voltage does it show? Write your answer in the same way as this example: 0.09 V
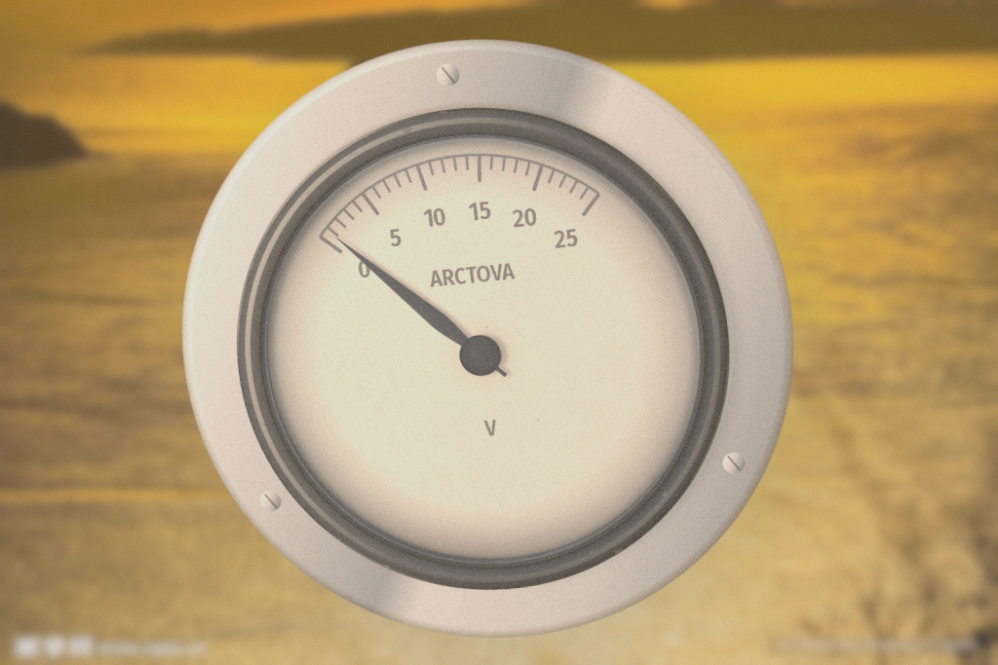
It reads 1 V
